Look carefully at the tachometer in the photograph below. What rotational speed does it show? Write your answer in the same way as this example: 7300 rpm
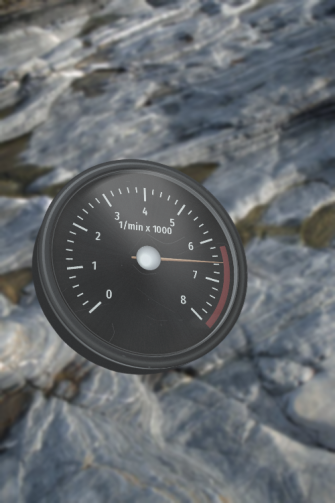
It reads 6600 rpm
